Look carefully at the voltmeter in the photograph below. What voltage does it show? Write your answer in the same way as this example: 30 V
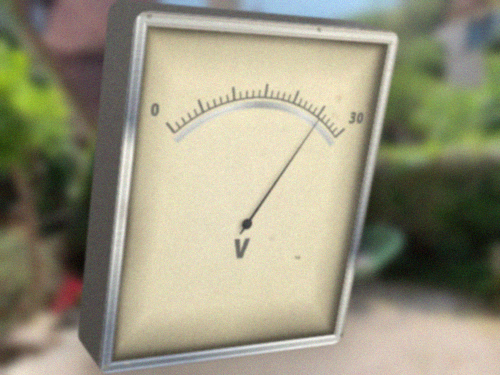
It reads 25 V
